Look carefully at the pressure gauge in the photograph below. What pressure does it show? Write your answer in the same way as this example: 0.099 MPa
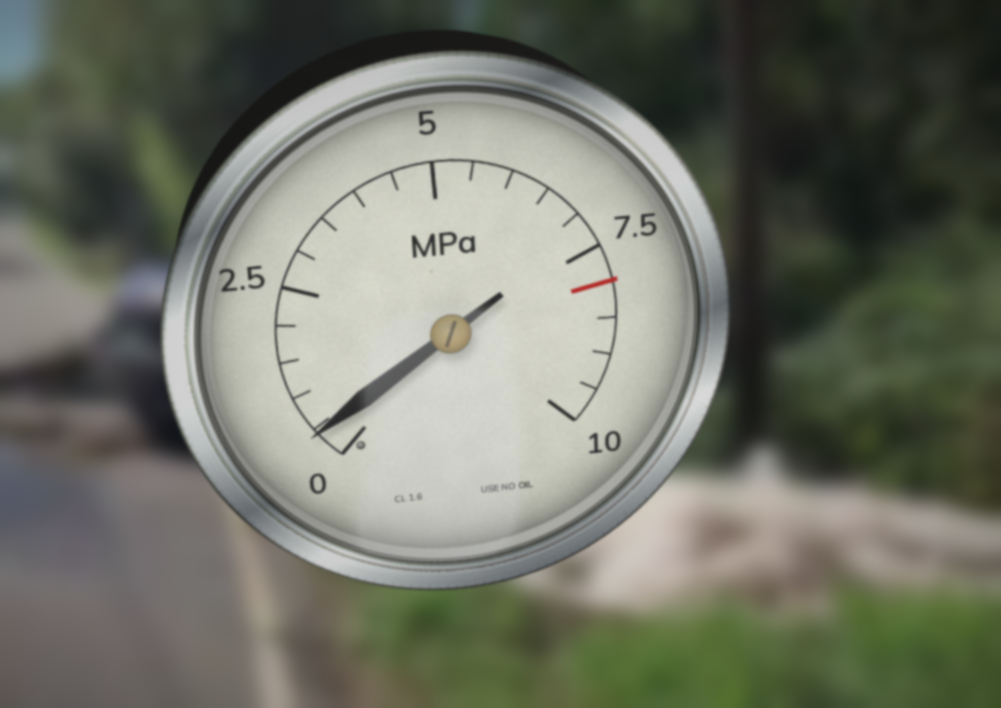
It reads 0.5 MPa
